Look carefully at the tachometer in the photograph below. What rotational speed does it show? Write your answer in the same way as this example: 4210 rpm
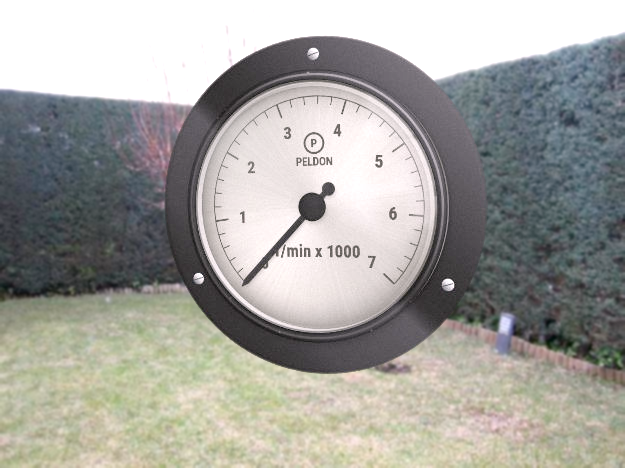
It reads 0 rpm
